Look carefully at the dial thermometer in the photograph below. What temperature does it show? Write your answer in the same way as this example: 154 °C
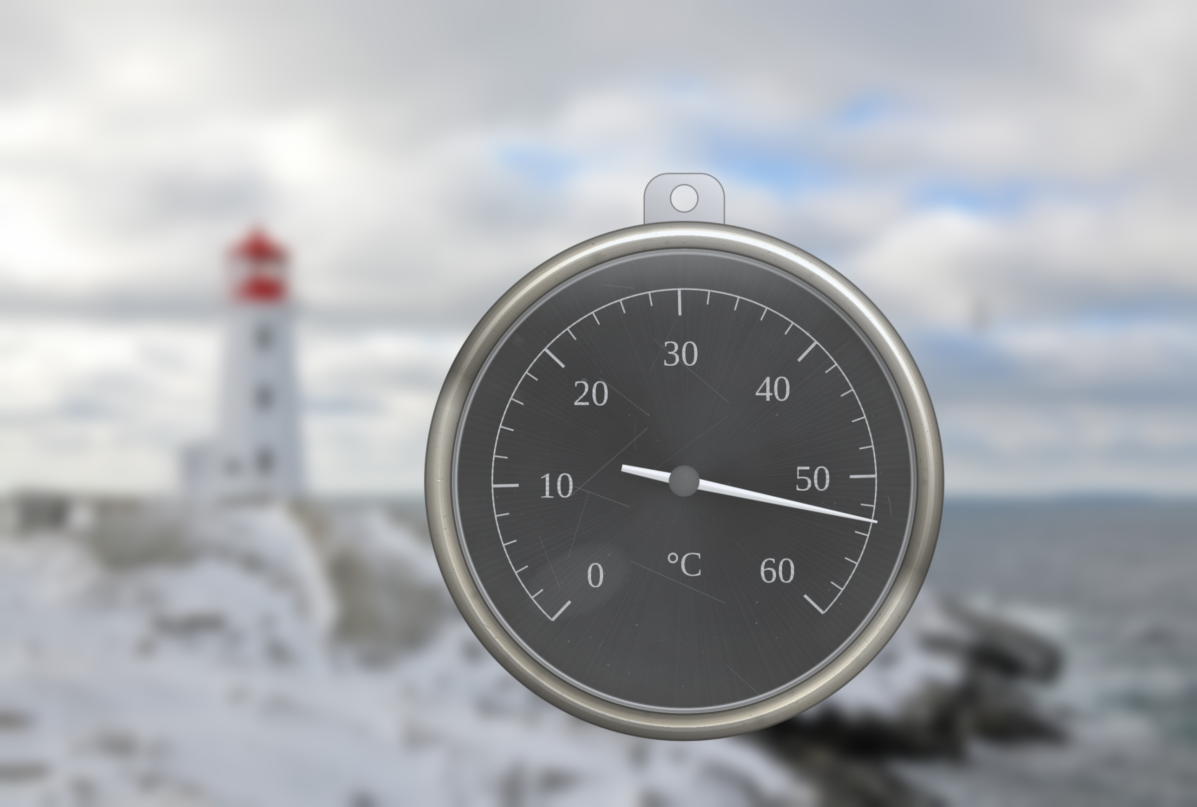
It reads 53 °C
